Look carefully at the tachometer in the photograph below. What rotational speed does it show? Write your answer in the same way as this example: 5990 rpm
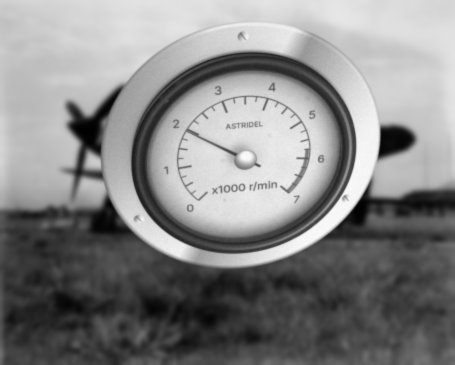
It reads 2000 rpm
